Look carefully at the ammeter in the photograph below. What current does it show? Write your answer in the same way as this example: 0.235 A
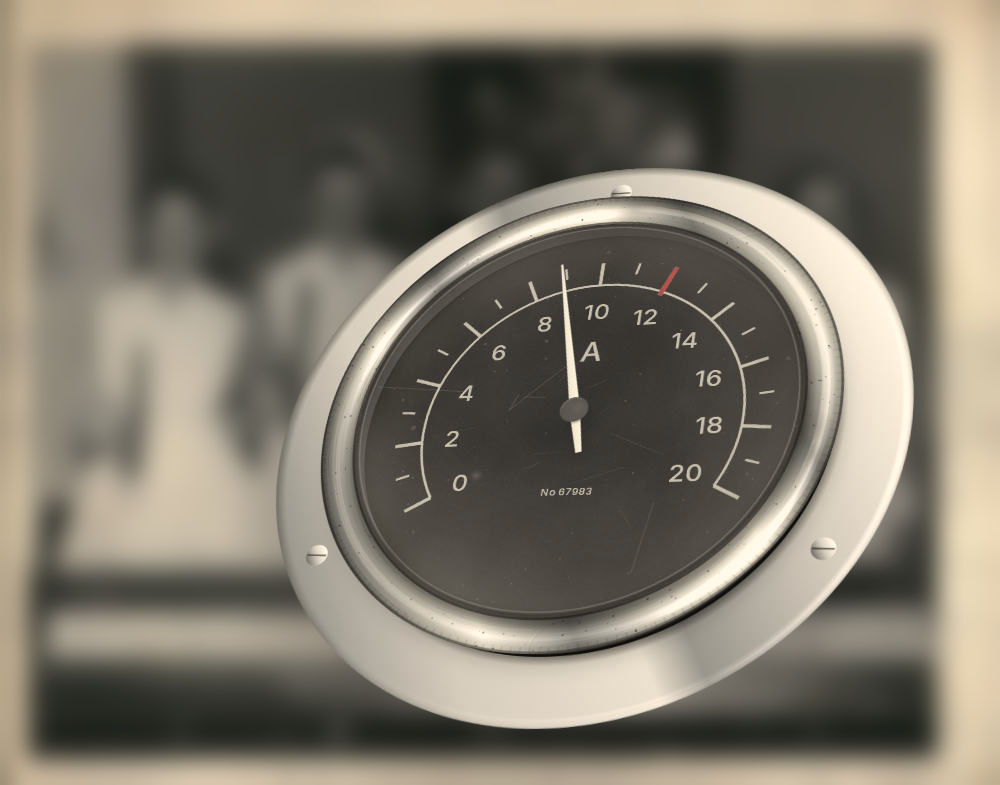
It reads 9 A
